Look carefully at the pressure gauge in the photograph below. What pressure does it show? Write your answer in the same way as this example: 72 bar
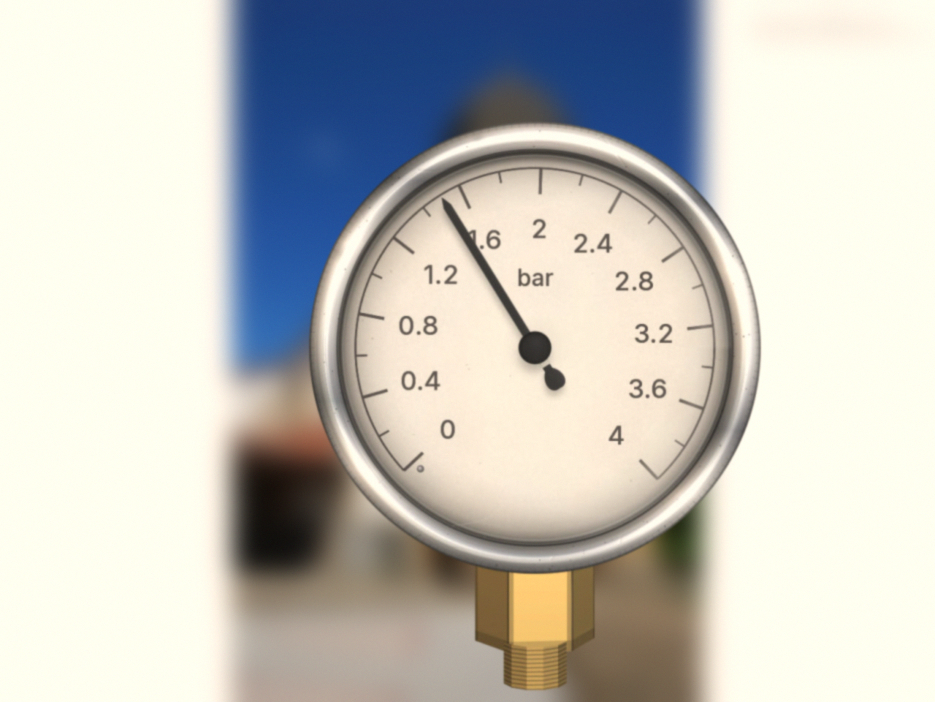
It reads 1.5 bar
